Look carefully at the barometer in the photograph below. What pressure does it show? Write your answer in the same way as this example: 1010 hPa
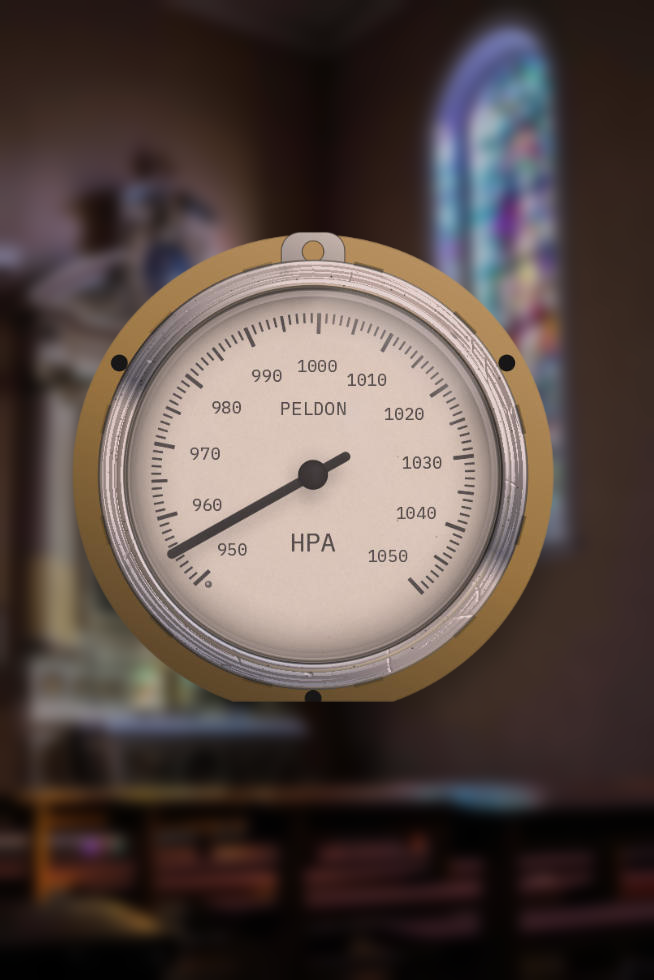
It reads 955 hPa
